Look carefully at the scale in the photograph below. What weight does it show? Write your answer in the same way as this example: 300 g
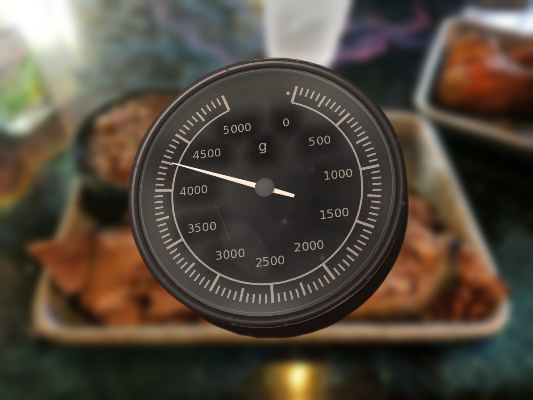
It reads 4250 g
